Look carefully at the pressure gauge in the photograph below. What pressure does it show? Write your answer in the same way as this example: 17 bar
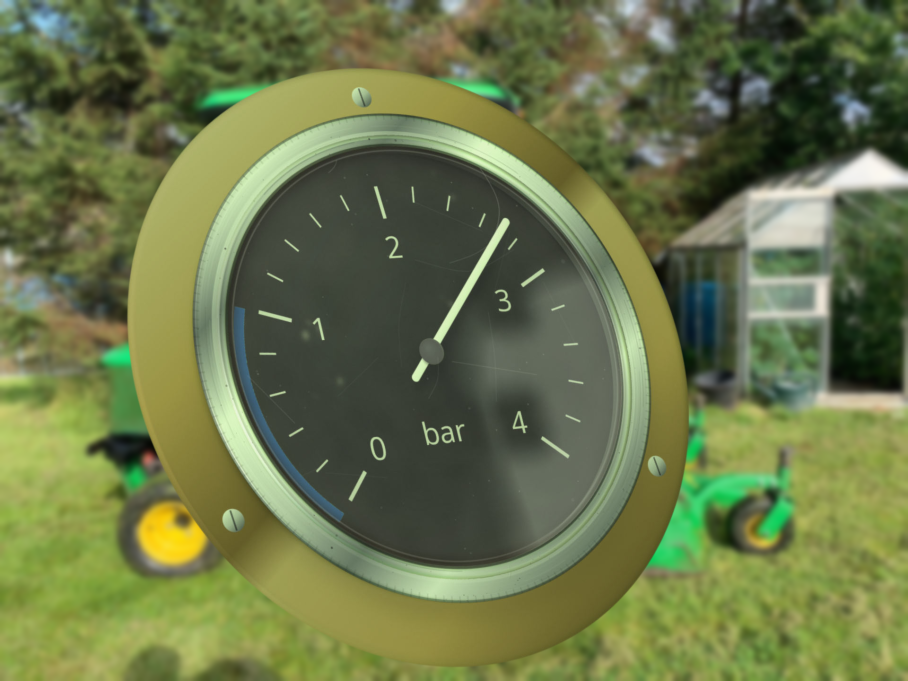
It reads 2.7 bar
